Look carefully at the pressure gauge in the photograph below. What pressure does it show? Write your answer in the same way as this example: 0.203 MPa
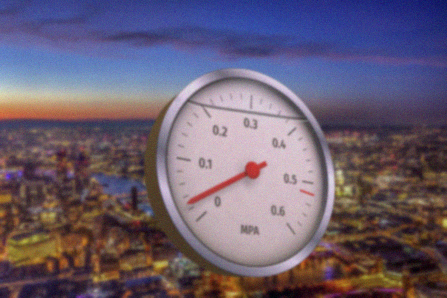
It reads 0.03 MPa
